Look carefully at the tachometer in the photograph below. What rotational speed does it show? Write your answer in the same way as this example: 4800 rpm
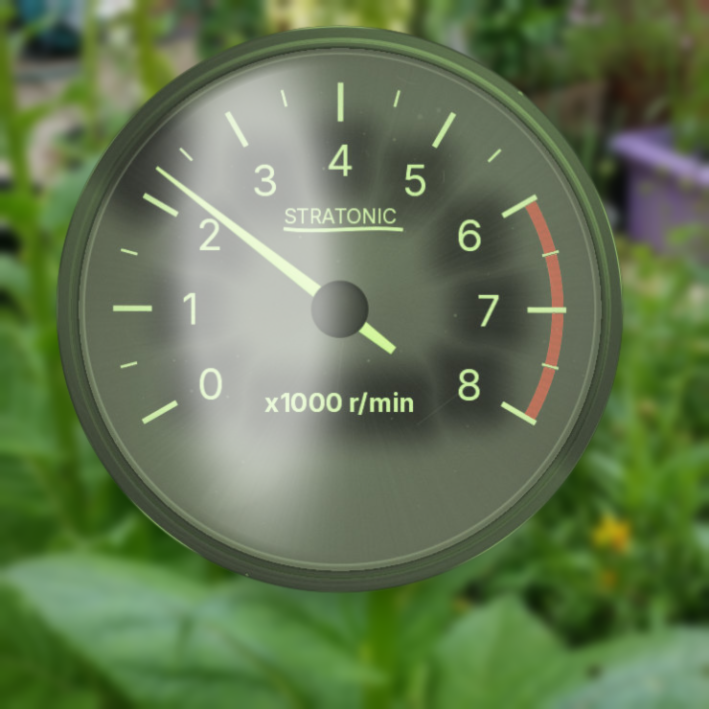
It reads 2250 rpm
